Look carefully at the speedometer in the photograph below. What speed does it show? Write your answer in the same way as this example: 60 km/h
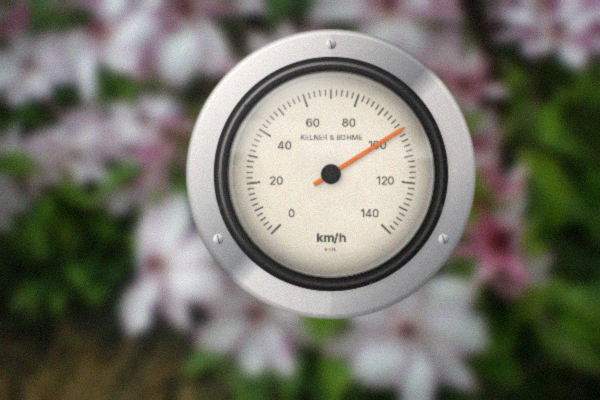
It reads 100 km/h
